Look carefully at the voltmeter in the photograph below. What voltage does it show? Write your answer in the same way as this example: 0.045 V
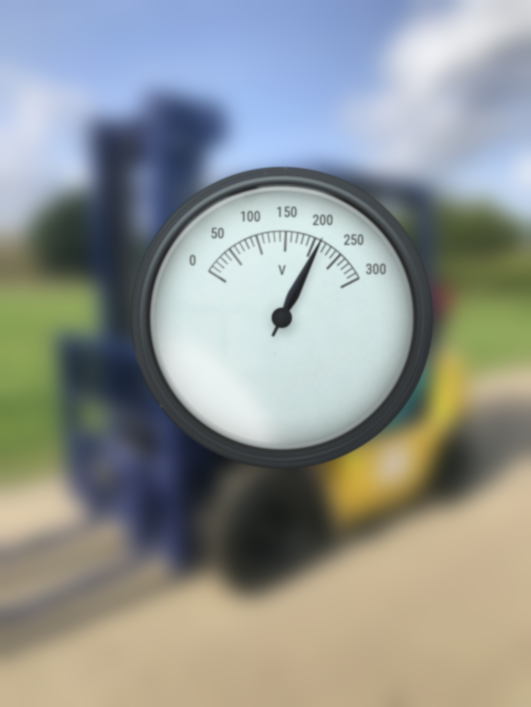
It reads 210 V
